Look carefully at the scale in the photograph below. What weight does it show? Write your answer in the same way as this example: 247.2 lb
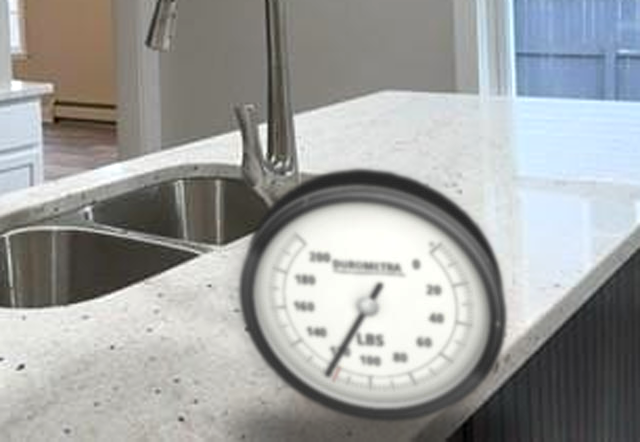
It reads 120 lb
